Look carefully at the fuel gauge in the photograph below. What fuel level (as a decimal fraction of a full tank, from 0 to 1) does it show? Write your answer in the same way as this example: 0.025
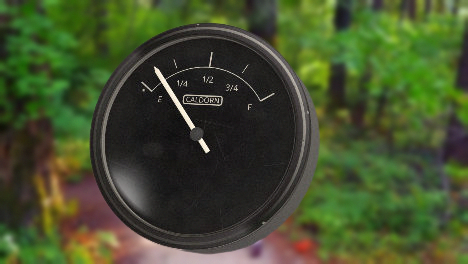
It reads 0.125
